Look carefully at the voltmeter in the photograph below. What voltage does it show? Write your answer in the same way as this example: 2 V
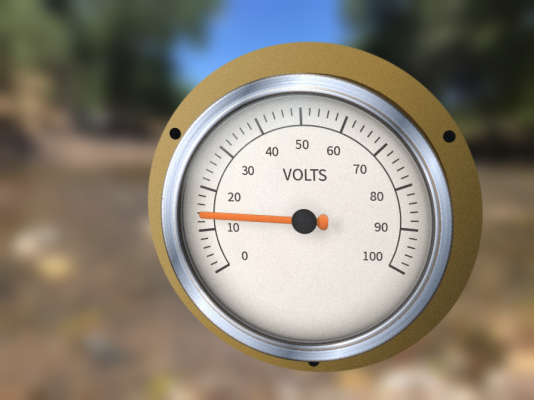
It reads 14 V
